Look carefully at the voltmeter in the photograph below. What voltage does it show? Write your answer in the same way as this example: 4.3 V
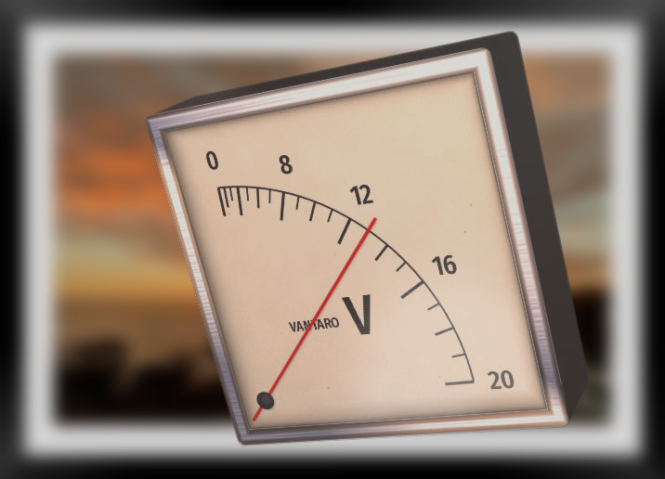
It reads 13 V
